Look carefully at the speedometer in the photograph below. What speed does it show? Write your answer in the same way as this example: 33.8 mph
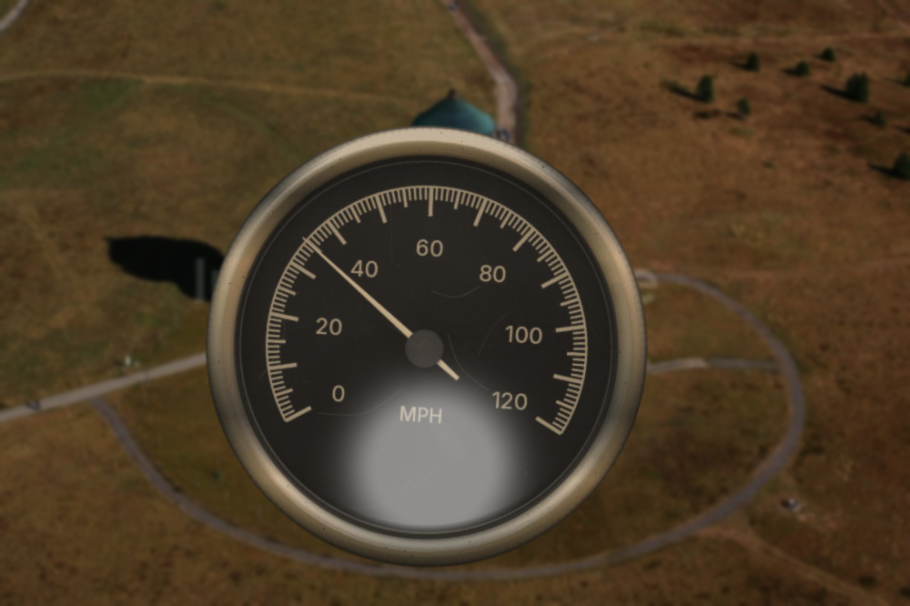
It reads 35 mph
